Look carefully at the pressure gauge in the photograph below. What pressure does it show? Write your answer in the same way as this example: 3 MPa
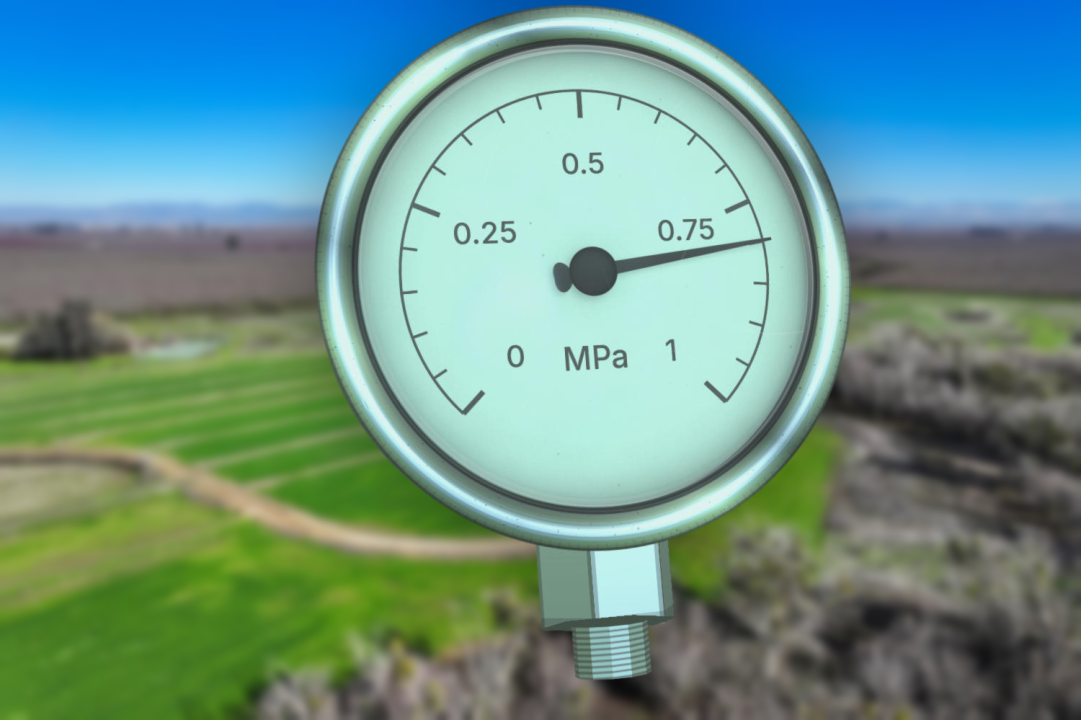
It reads 0.8 MPa
